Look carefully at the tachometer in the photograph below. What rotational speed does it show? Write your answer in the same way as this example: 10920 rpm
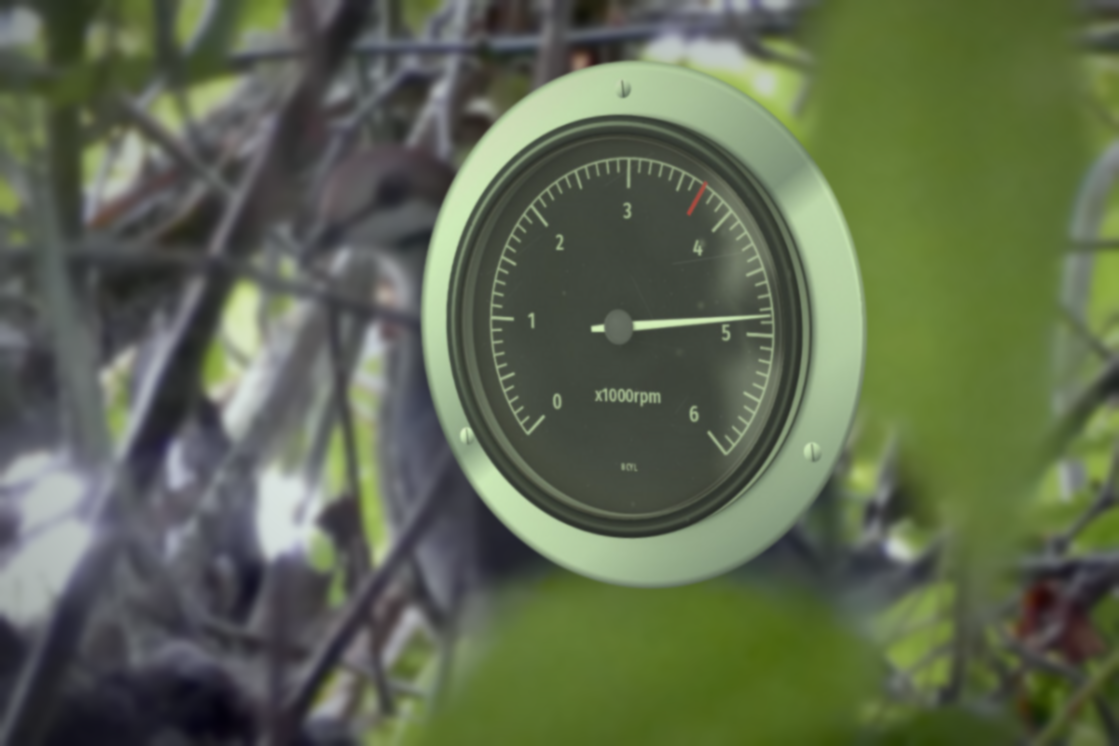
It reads 4850 rpm
